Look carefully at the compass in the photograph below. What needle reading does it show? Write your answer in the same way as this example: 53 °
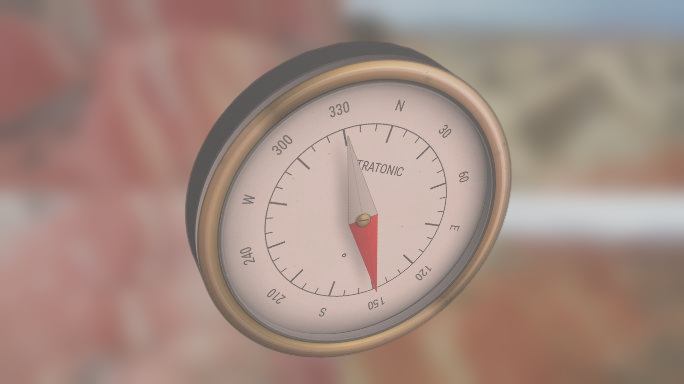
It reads 150 °
